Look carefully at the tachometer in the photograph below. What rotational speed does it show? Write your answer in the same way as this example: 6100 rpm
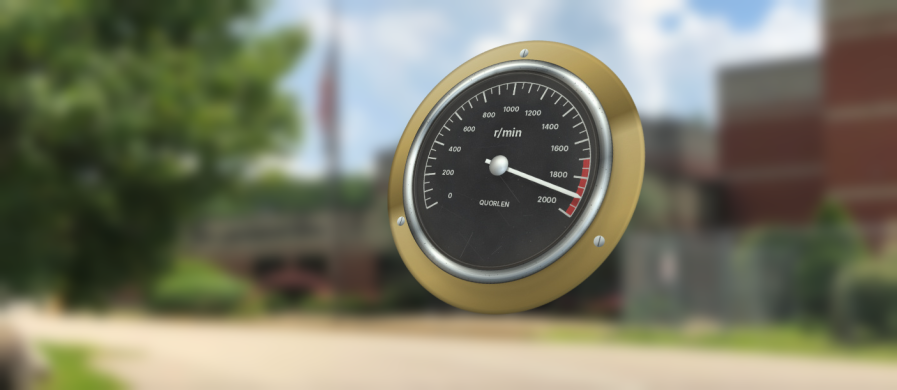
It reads 1900 rpm
